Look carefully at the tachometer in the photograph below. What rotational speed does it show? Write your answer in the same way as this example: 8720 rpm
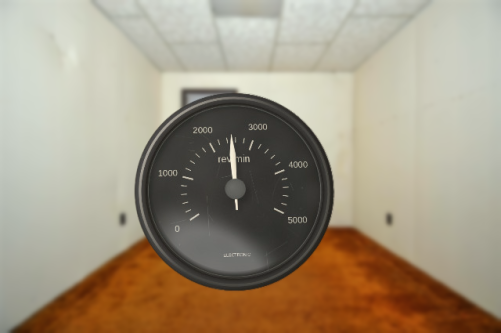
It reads 2500 rpm
